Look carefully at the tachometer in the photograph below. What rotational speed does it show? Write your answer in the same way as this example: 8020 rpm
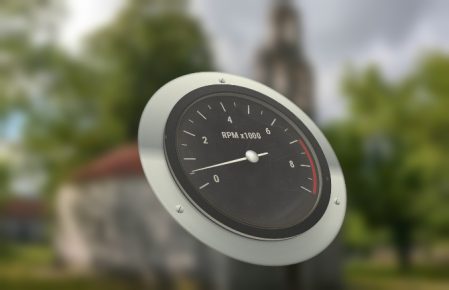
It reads 500 rpm
